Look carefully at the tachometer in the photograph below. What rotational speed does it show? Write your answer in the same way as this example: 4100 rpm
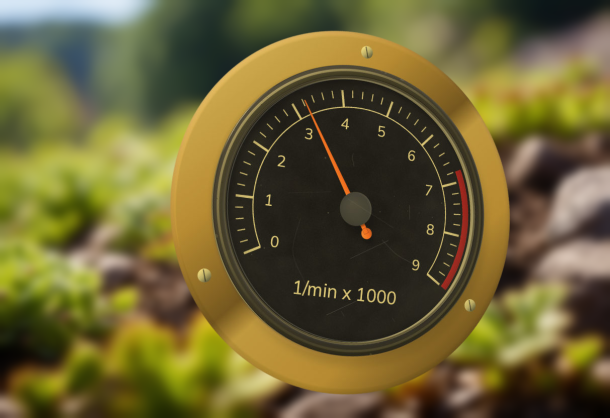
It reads 3200 rpm
